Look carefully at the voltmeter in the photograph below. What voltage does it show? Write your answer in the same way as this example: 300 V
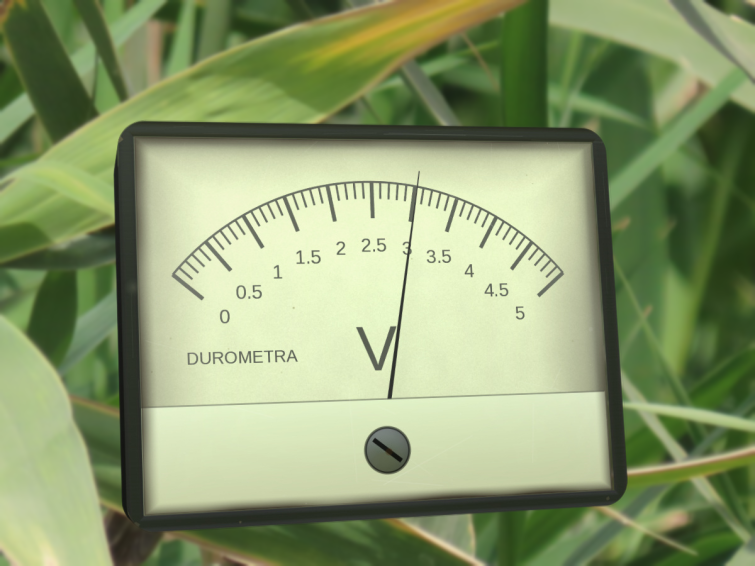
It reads 3 V
